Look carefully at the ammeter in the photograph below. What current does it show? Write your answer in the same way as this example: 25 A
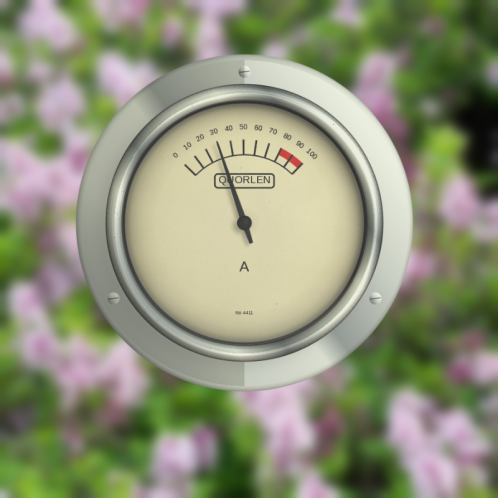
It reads 30 A
